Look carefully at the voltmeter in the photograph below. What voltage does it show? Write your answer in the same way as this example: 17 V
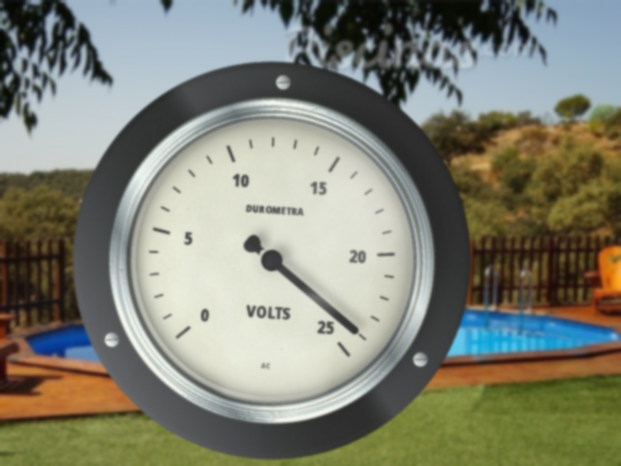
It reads 24 V
